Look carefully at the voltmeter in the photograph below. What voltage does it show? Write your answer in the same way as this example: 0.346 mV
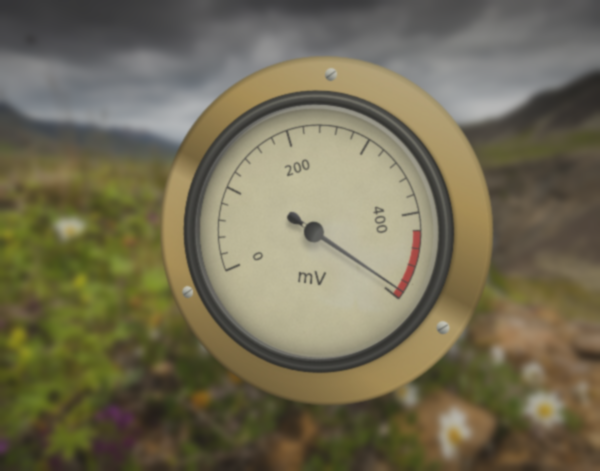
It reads 490 mV
